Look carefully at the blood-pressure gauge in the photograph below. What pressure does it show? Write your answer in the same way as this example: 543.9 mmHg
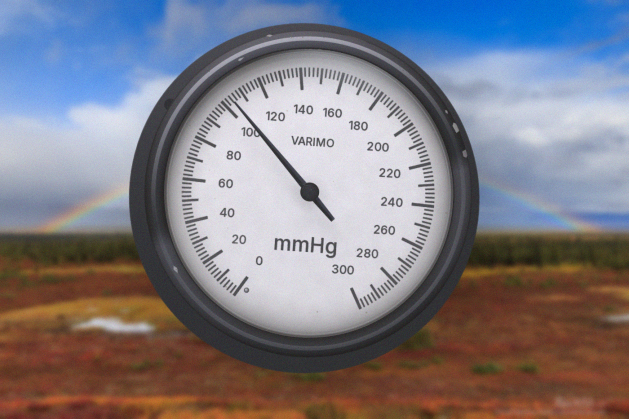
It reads 104 mmHg
